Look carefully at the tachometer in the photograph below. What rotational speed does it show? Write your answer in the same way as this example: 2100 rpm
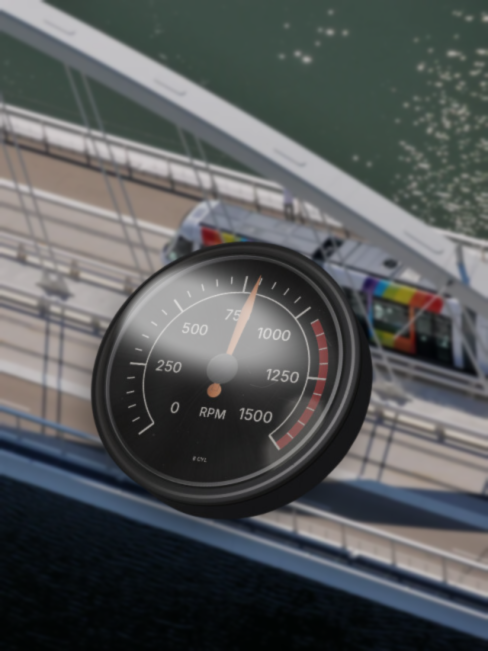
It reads 800 rpm
